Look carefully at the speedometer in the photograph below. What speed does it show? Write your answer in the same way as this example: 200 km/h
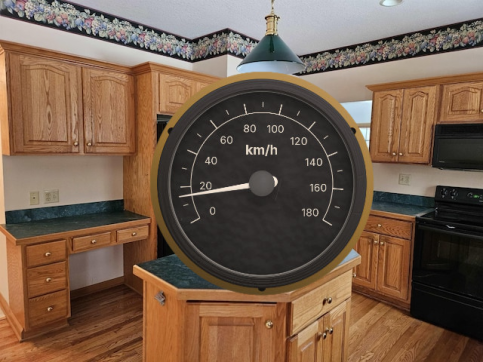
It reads 15 km/h
